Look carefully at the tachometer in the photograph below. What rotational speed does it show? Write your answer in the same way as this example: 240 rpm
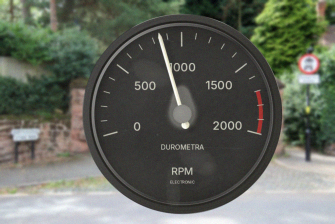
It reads 850 rpm
